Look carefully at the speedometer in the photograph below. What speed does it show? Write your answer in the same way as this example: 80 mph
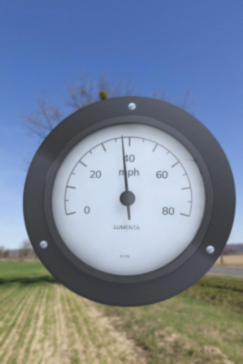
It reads 37.5 mph
